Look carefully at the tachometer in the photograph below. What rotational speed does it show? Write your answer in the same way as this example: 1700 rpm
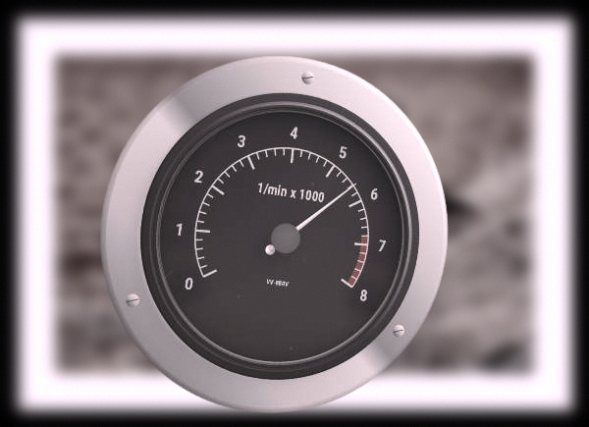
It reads 5600 rpm
